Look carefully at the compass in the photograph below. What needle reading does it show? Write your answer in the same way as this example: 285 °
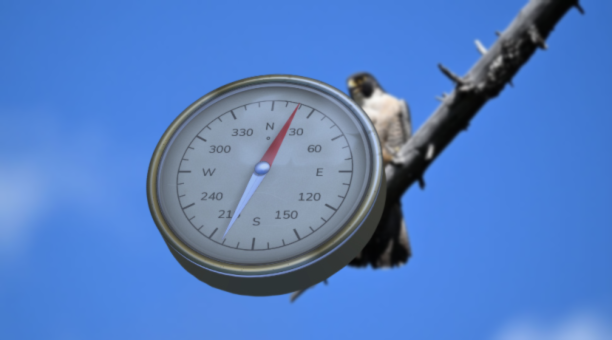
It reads 20 °
